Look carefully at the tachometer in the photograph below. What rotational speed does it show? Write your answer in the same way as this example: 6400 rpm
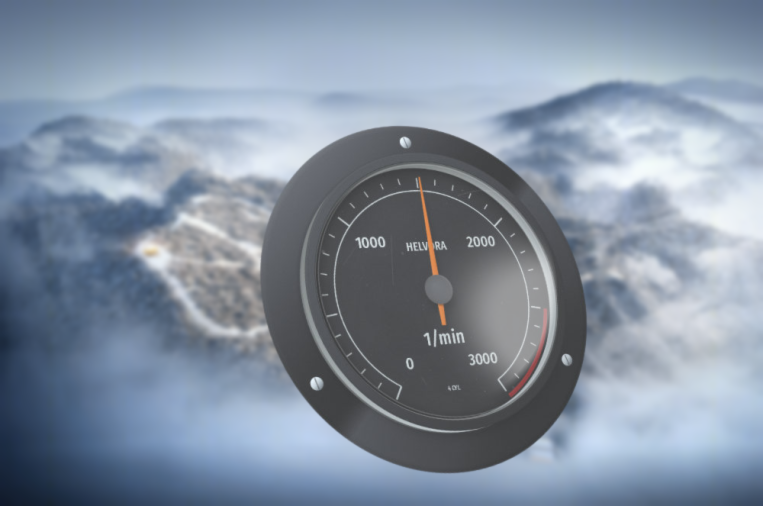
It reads 1500 rpm
